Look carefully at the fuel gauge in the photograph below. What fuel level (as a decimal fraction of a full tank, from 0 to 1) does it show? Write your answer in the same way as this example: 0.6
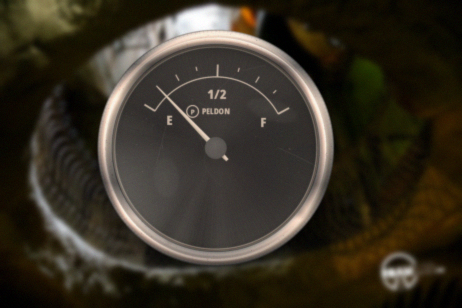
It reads 0.125
